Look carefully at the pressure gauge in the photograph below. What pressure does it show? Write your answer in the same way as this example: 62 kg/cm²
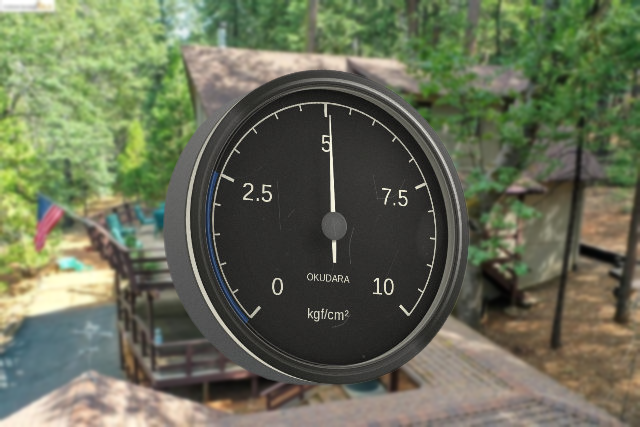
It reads 5 kg/cm²
